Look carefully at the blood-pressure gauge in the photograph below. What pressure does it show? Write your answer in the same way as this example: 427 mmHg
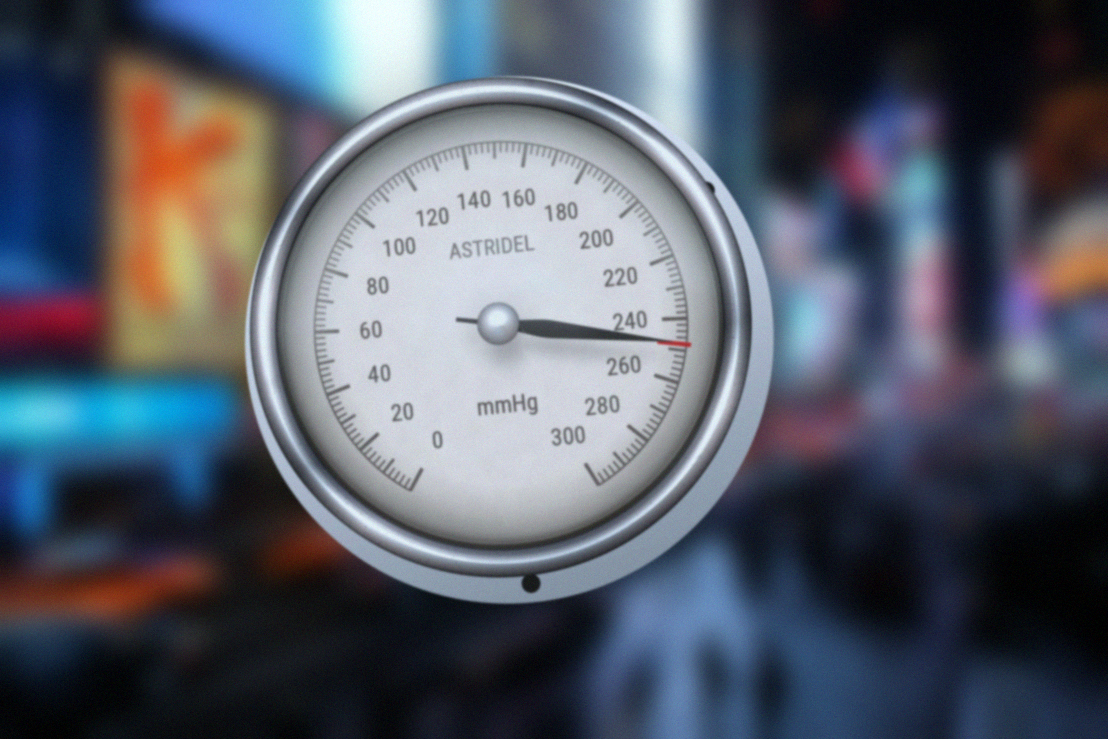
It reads 248 mmHg
